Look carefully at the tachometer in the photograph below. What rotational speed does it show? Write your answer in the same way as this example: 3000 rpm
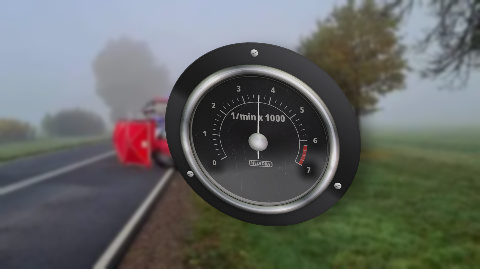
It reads 3600 rpm
